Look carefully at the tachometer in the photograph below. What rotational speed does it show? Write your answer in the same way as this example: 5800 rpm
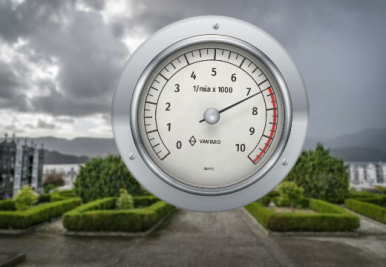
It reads 7250 rpm
